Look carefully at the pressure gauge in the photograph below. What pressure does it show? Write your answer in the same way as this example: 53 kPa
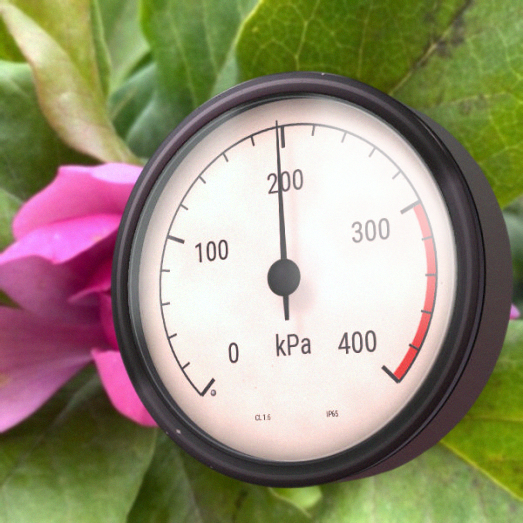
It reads 200 kPa
